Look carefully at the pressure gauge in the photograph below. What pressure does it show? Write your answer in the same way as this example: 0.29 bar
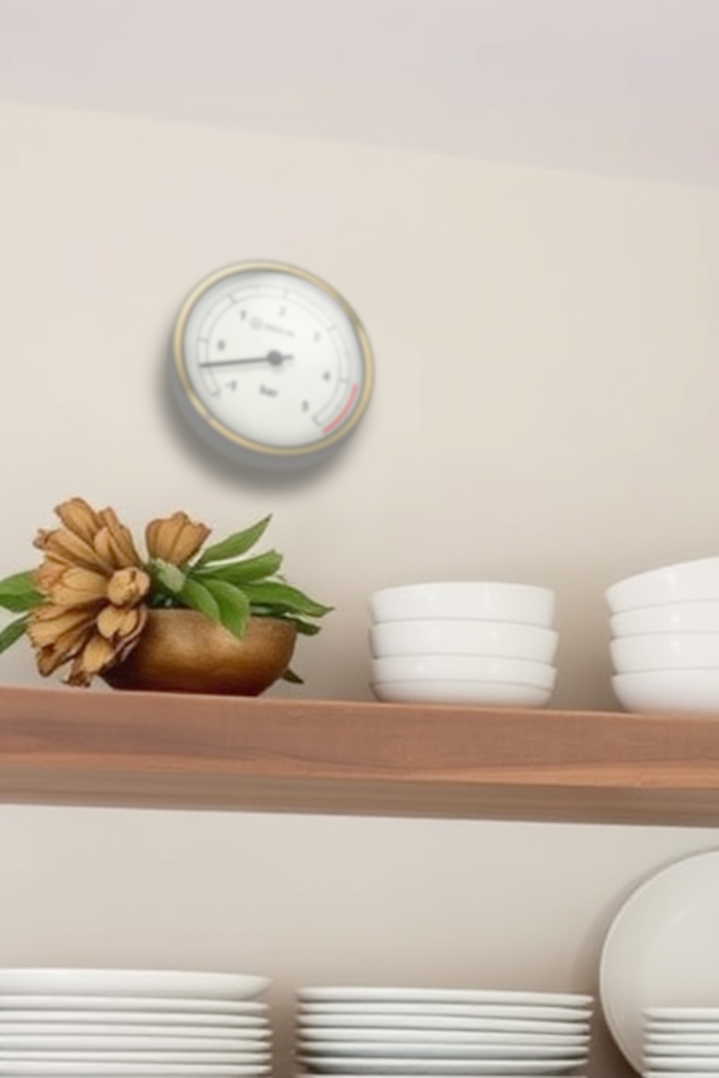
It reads -0.5 bar
